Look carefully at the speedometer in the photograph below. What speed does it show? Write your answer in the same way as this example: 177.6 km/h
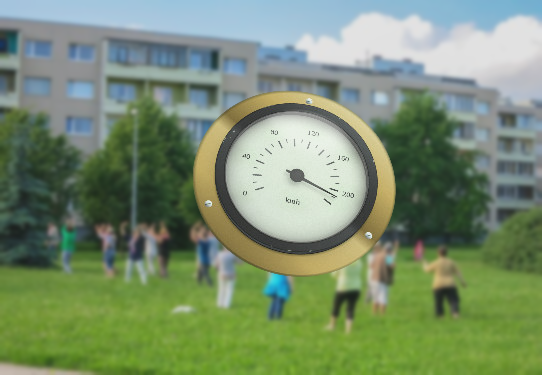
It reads 210 km/h
